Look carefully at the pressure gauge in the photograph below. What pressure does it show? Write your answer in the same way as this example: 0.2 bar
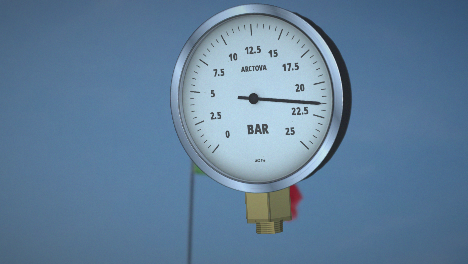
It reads 21.5 bar
